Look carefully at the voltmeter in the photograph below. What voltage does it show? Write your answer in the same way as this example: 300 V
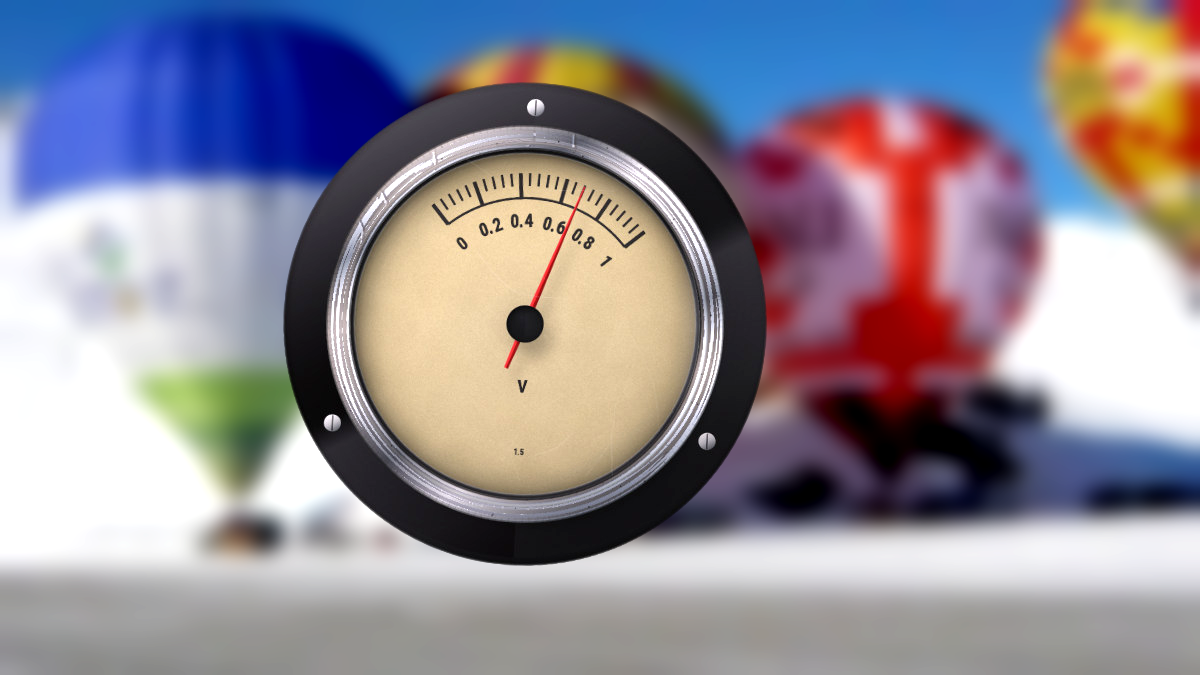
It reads 0.68 V
